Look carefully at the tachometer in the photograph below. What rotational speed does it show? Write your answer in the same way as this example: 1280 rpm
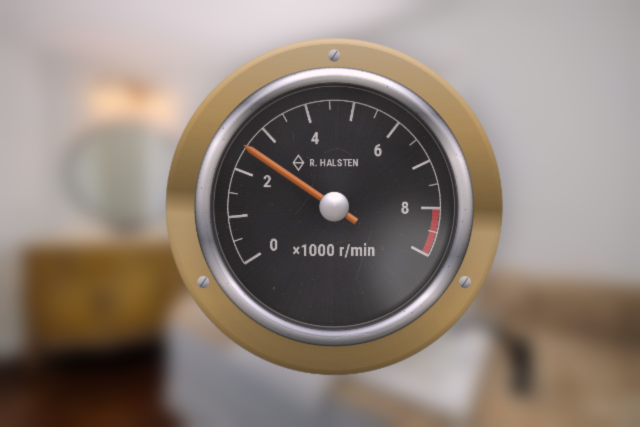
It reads 2500 rpm
